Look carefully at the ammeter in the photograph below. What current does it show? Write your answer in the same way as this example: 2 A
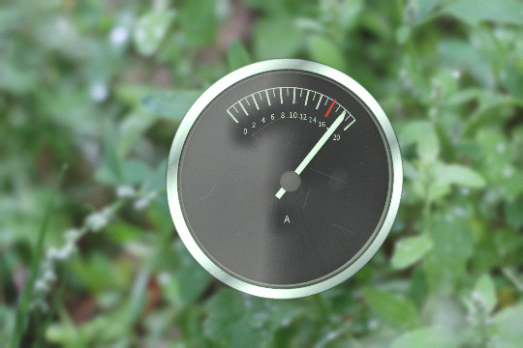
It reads 18 A
